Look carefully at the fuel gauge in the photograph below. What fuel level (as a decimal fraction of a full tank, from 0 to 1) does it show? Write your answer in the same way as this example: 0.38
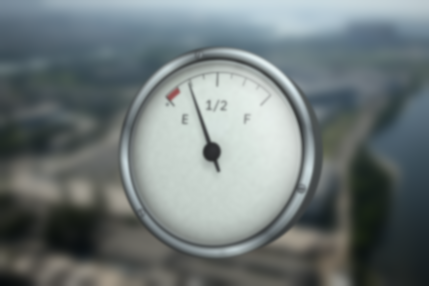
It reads 0.25
